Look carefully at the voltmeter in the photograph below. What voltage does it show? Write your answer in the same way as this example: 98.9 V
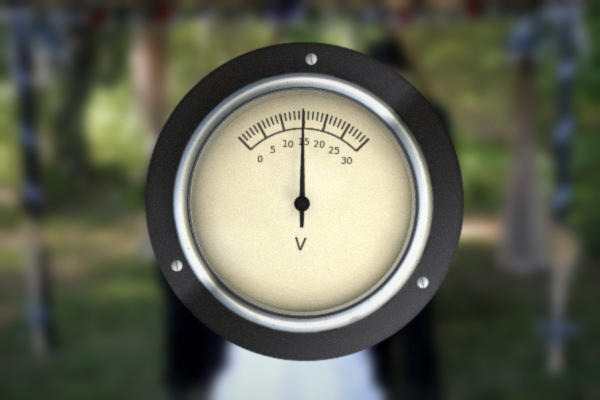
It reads 15 V
